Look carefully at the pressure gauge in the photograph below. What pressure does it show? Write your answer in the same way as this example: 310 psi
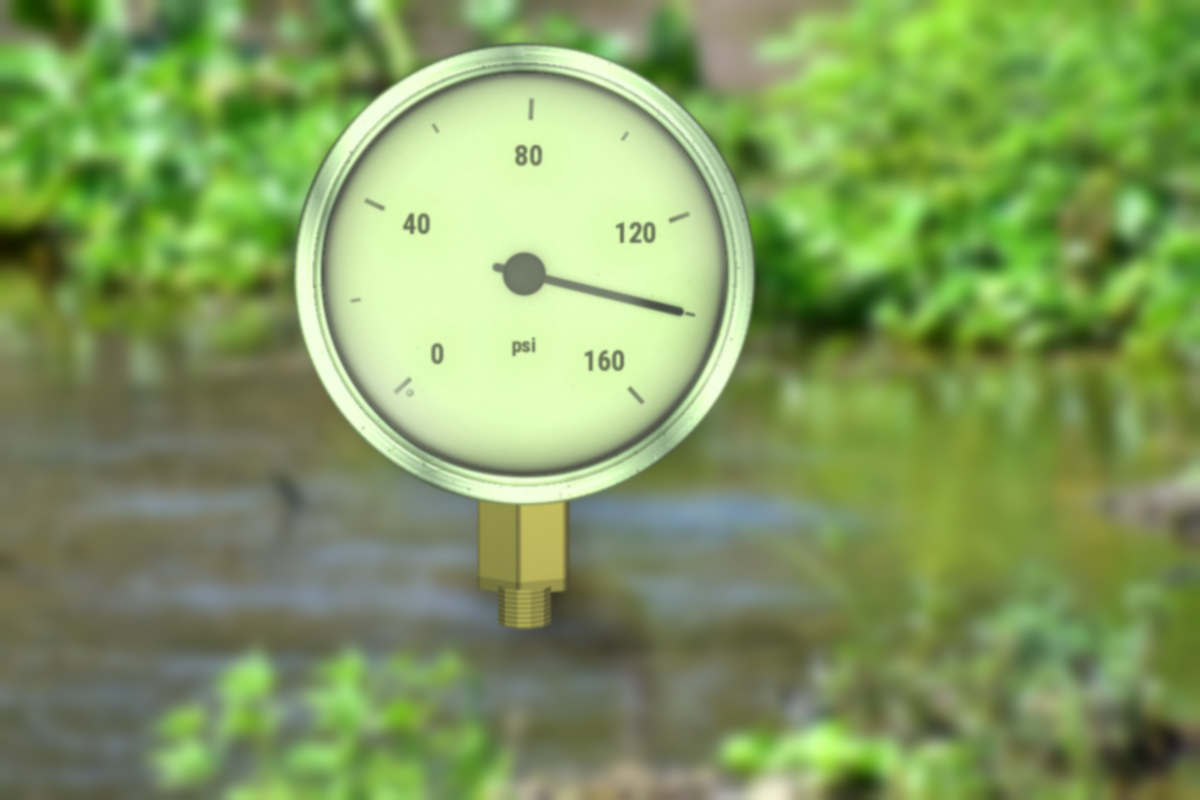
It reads 140 psi
